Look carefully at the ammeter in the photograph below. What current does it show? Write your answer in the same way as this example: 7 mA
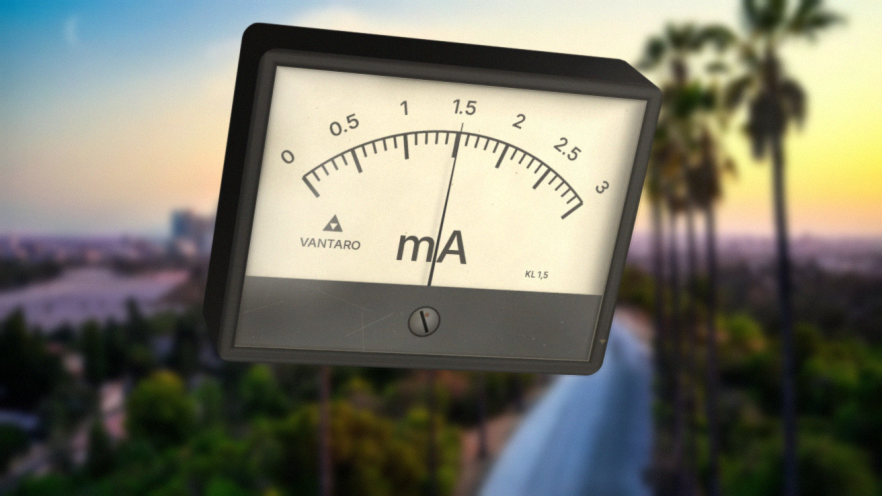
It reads 1.5 mA
